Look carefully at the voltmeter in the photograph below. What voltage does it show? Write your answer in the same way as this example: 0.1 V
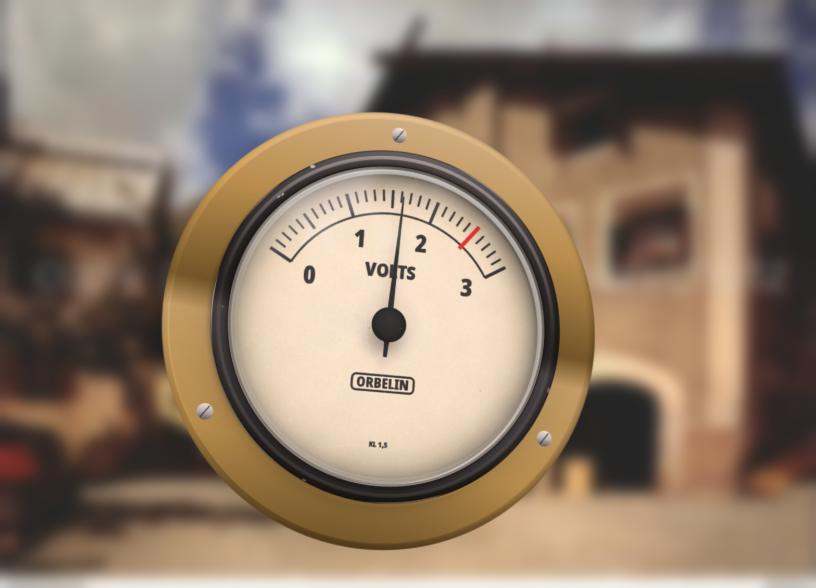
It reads 1.6 V
